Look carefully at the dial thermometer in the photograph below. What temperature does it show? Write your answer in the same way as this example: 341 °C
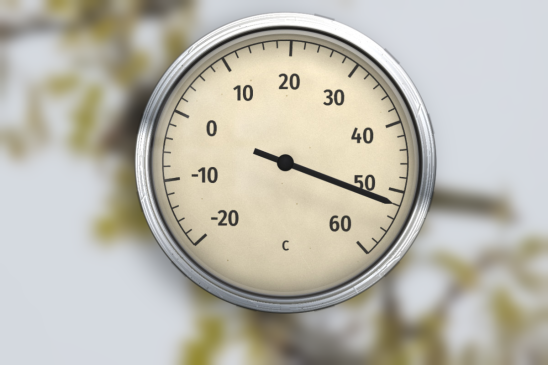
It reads 52 °C
